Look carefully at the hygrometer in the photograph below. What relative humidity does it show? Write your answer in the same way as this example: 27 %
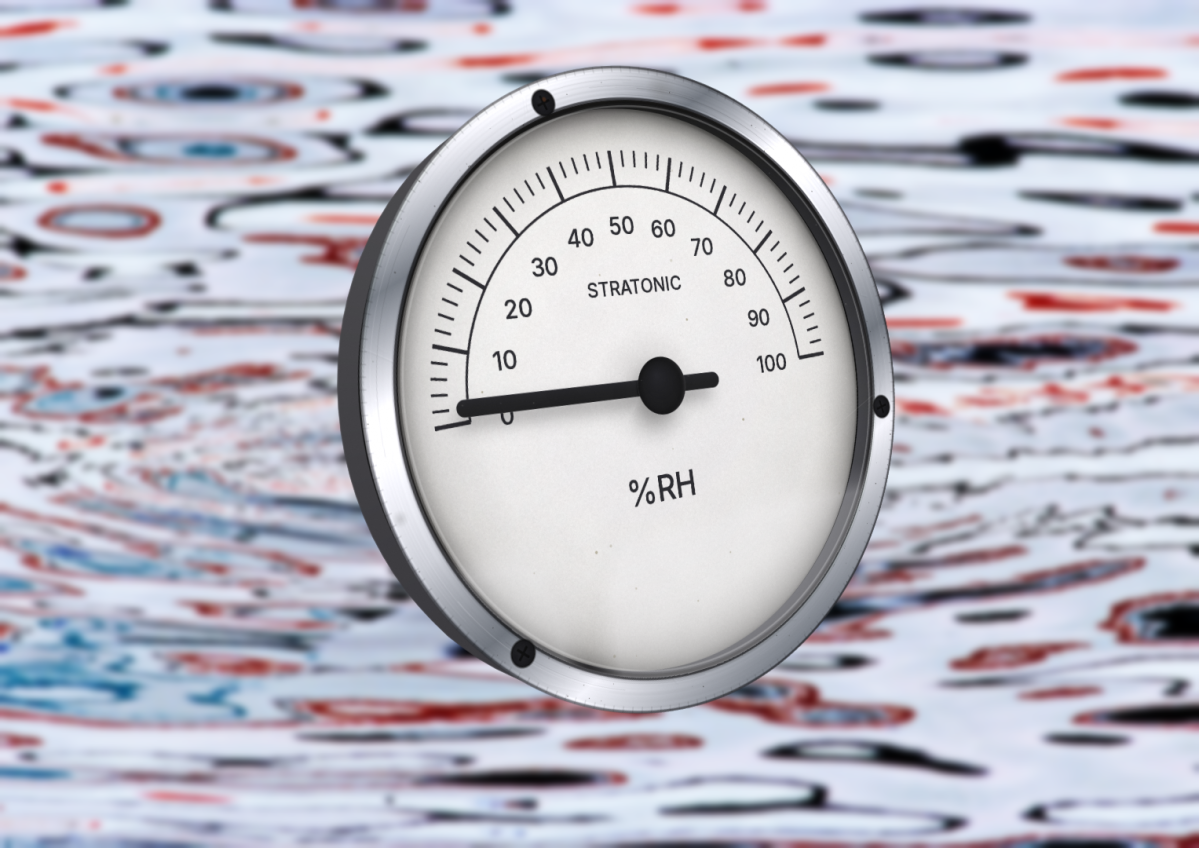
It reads 2 %
